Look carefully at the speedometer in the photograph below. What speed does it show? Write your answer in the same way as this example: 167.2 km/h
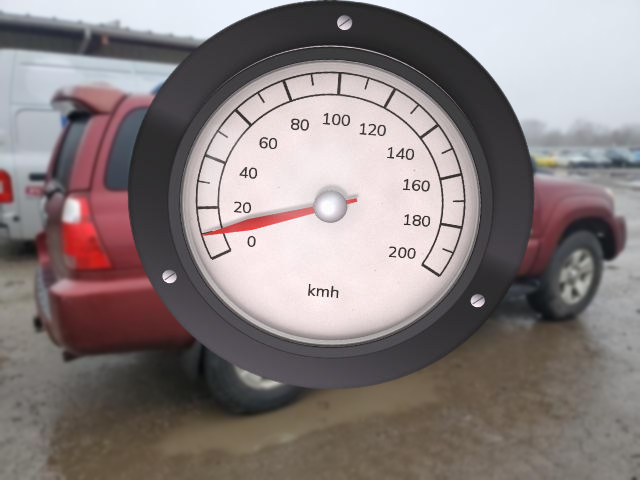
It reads 10 km/h
